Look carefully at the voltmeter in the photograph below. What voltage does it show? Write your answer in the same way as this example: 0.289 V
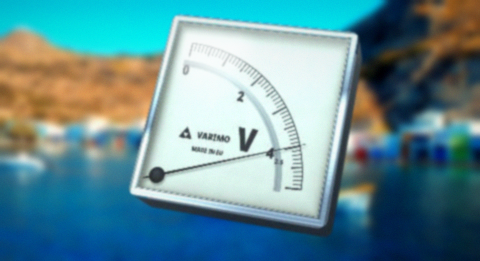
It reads 4 V
